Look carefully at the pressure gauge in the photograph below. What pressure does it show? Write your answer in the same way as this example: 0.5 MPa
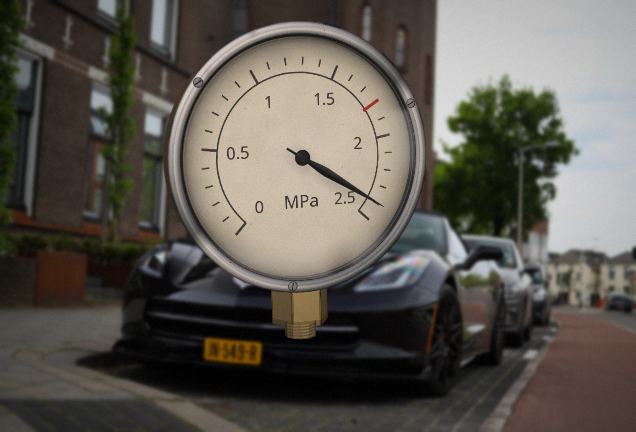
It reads 2.4 MPa
